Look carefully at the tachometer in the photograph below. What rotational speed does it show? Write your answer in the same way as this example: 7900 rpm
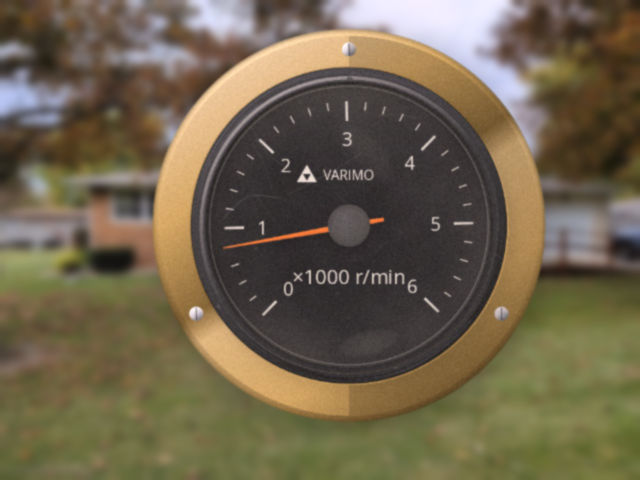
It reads 800 rpm
